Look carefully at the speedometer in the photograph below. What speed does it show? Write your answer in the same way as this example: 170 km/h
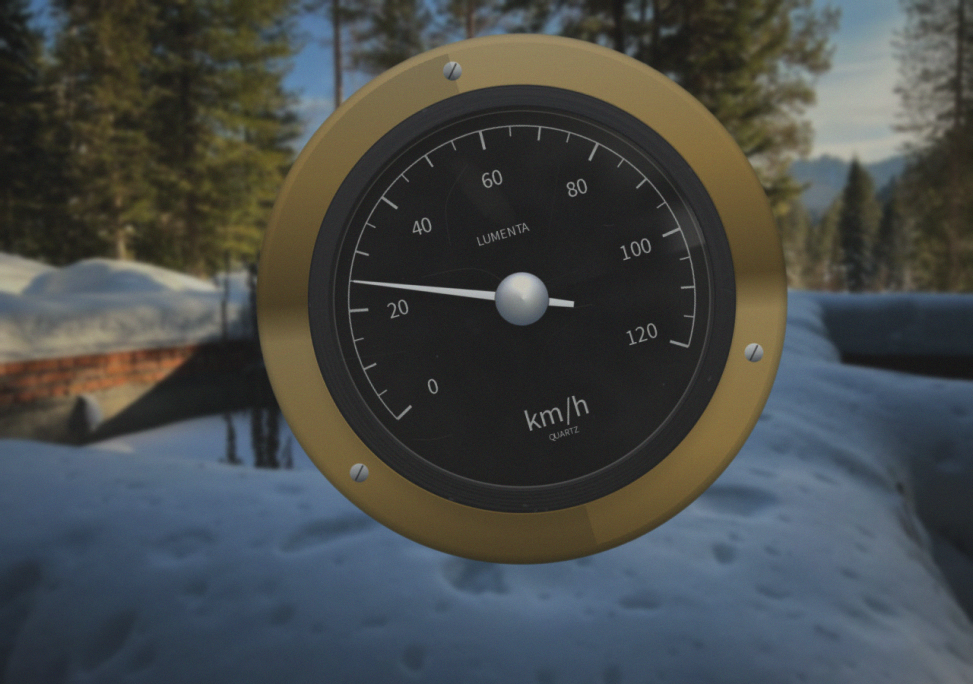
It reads 25 km/h
